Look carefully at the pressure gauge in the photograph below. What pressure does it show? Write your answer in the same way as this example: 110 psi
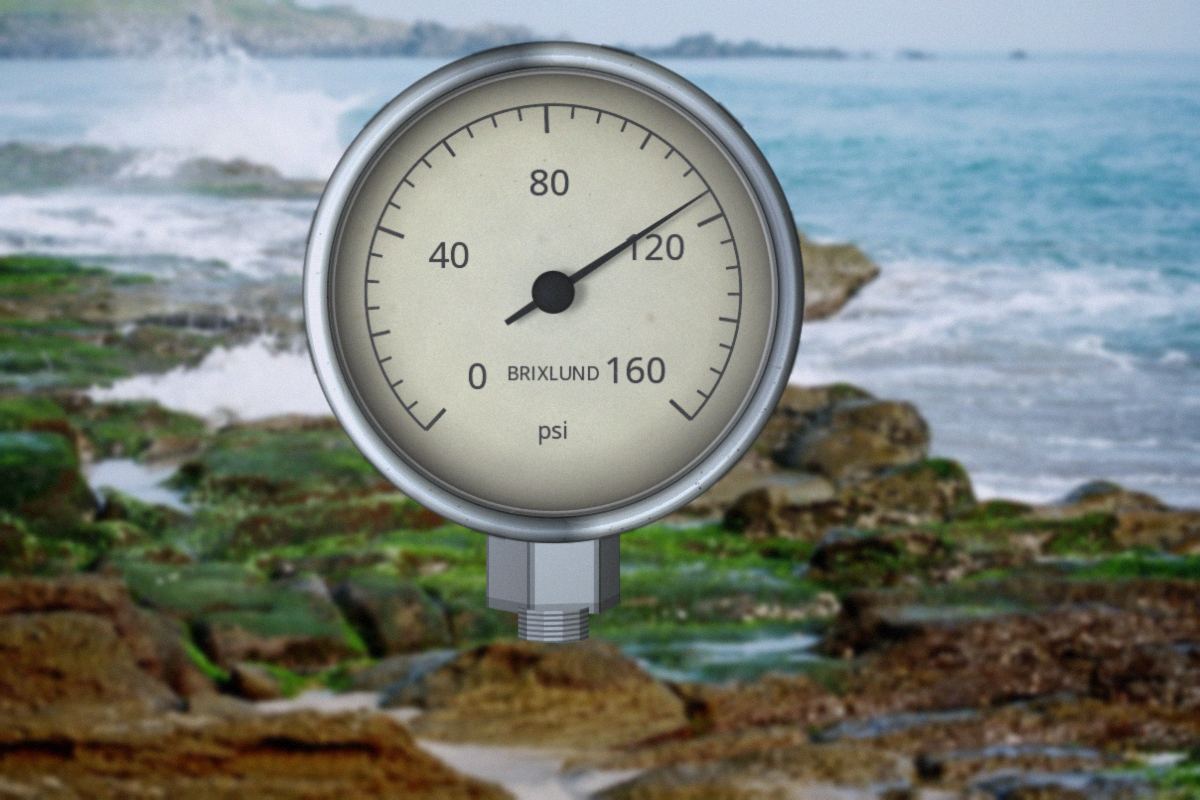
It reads 115 psi
